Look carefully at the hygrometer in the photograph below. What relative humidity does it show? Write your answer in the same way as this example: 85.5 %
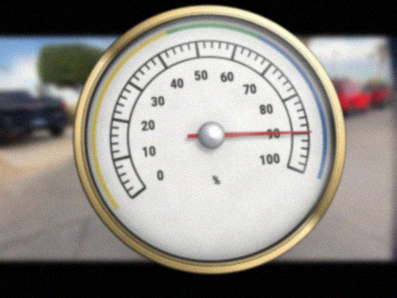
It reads 90 %
